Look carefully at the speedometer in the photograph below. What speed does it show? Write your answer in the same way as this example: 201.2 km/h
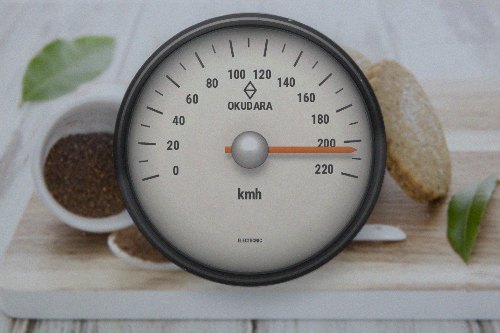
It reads 205 km/h
